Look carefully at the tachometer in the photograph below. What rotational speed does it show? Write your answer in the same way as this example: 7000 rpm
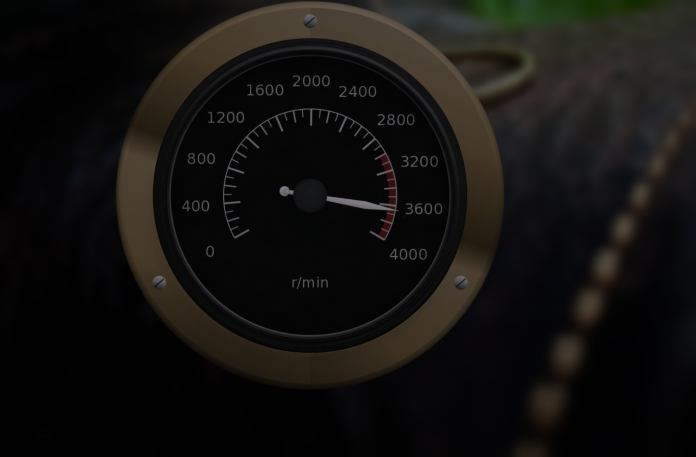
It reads 3650 rpm
